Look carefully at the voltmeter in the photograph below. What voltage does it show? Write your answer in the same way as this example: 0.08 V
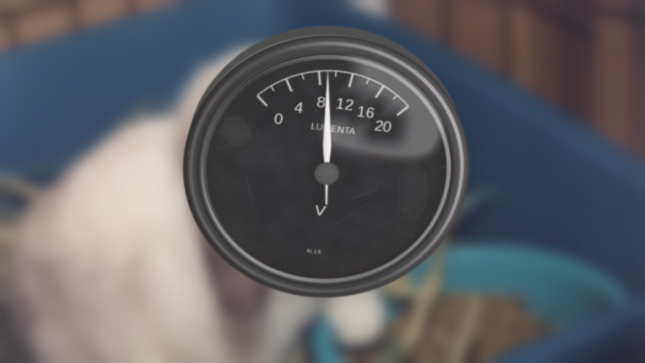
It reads 9 V
